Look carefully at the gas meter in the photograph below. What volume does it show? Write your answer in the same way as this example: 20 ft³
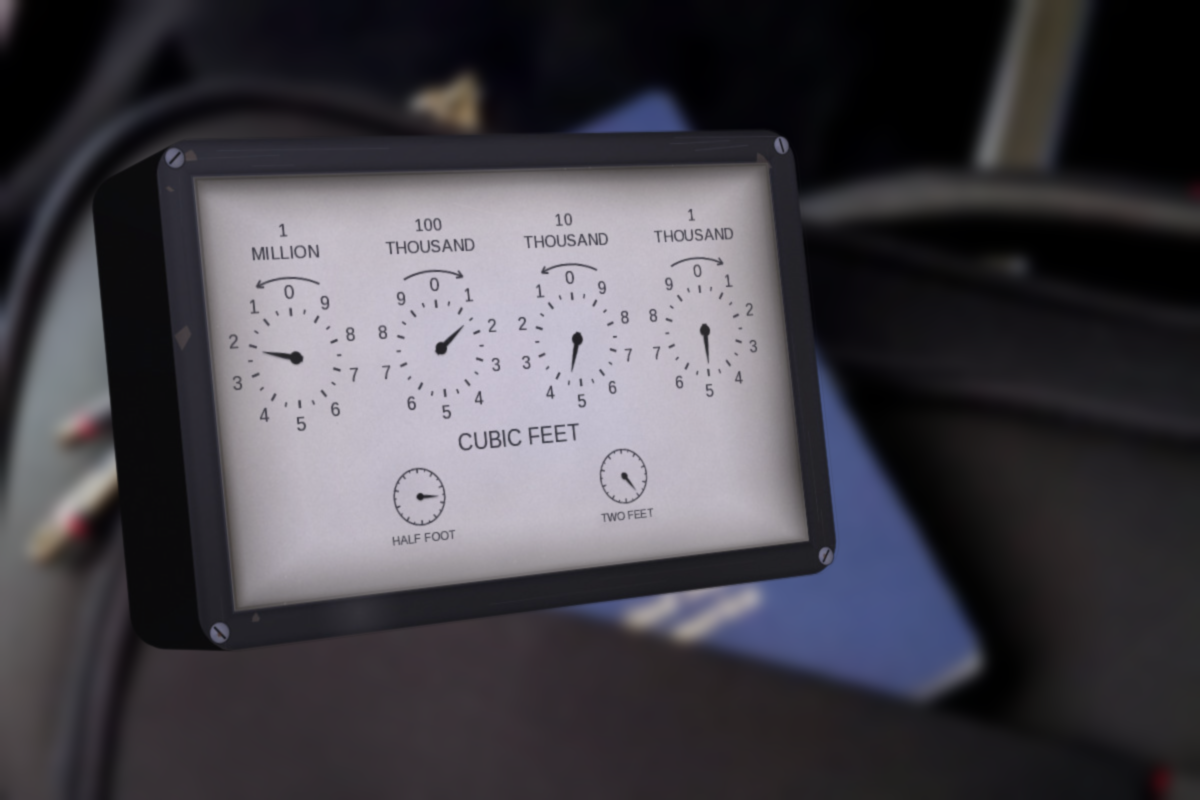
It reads 214500 ft³
